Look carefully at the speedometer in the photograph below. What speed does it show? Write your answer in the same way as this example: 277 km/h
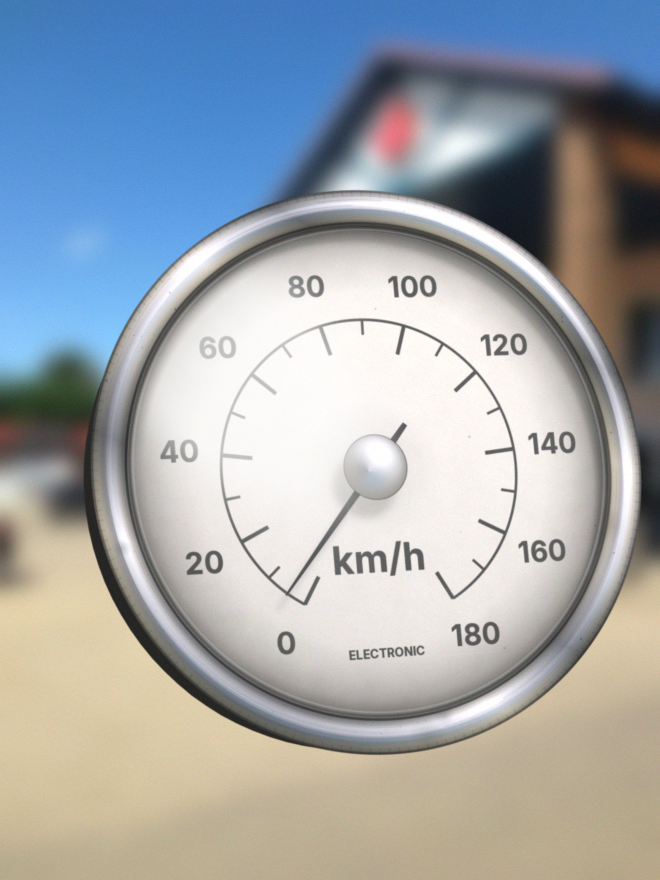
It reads 5 km/h
